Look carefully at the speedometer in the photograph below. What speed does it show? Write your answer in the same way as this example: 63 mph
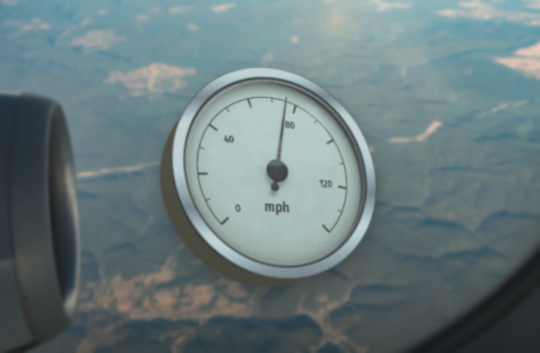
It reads 75 mph
